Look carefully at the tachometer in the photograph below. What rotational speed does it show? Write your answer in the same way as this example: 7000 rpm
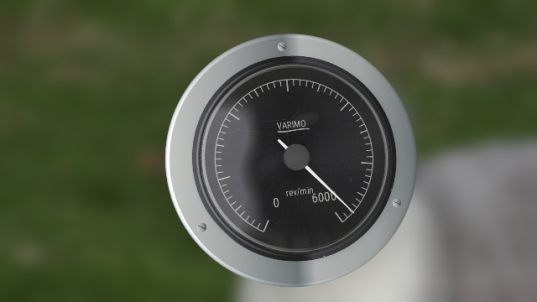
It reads 5800 rpm
